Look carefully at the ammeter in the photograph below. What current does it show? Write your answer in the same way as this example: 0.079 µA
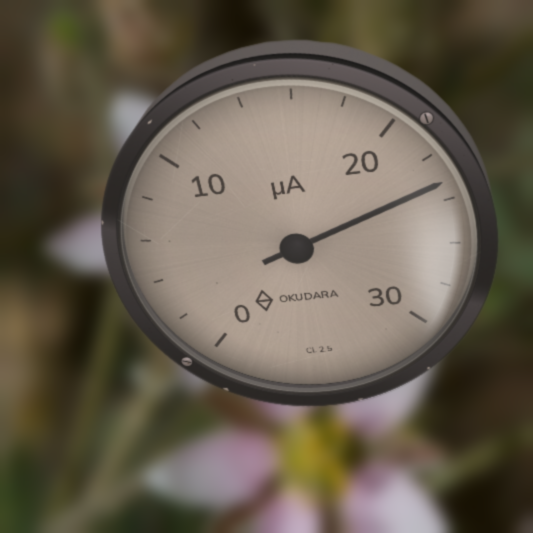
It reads 23 µA
